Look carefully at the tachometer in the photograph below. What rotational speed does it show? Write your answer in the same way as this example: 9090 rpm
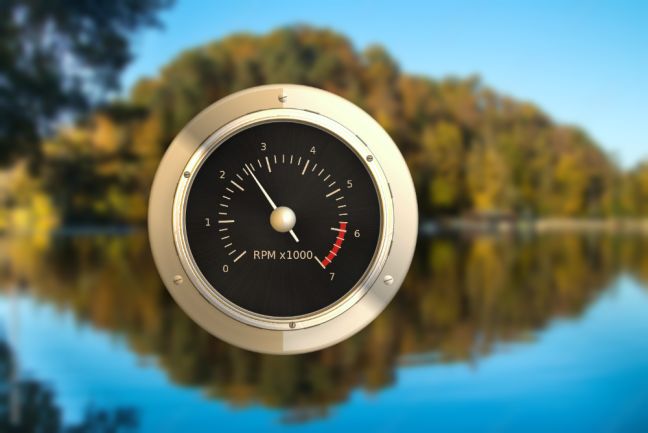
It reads 2500 rpm
